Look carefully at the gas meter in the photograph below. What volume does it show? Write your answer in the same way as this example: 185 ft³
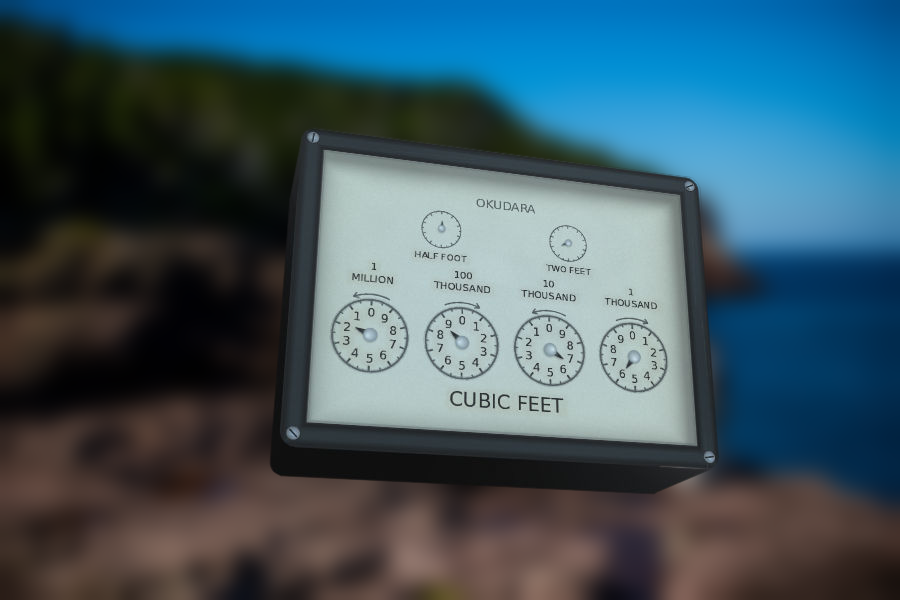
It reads 186600 ft³
